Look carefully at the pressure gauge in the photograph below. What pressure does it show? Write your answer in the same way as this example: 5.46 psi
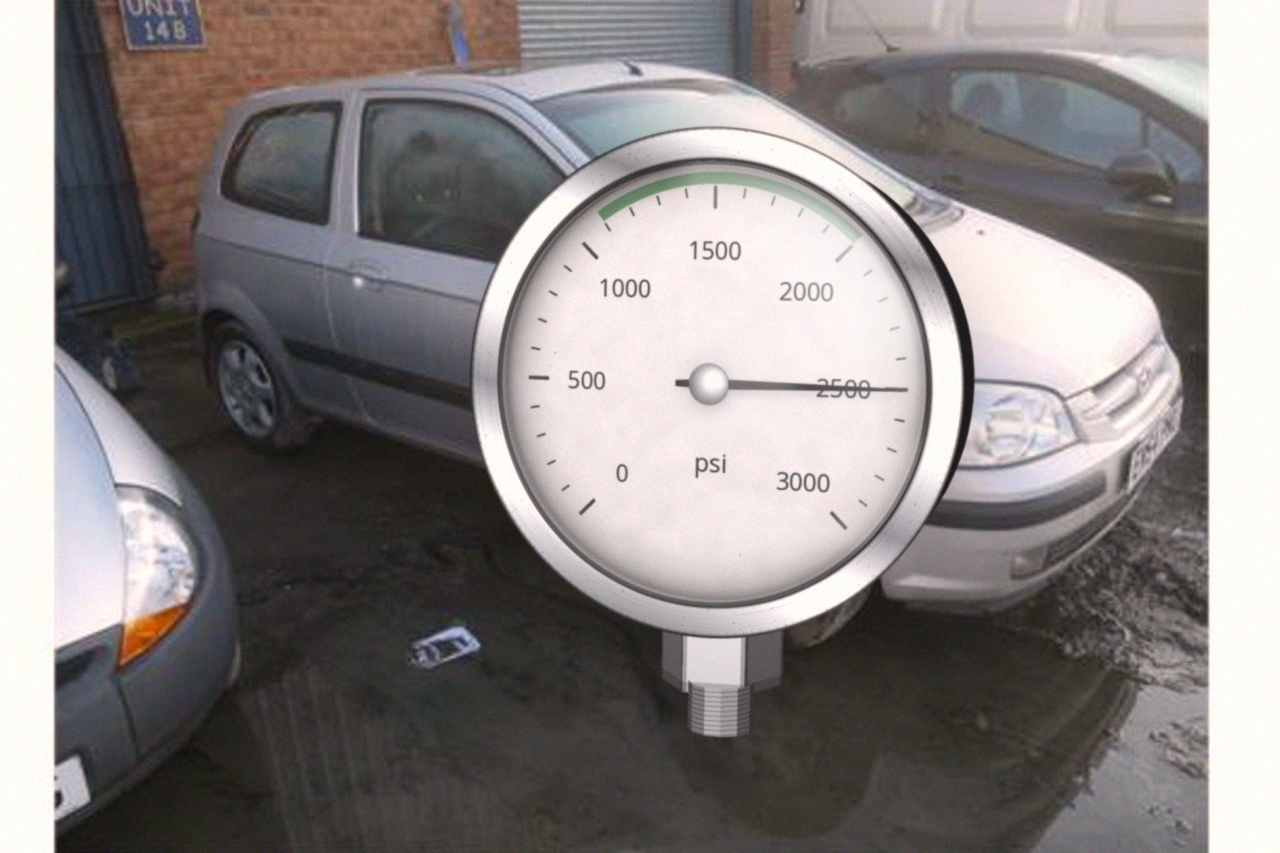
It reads 2500 psi
